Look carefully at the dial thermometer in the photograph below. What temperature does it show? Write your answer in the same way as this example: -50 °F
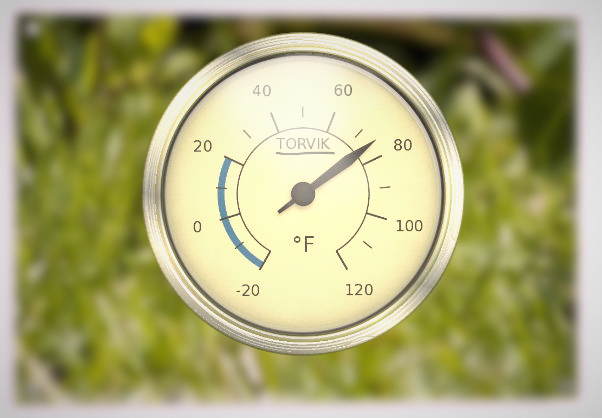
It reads 75 °F
